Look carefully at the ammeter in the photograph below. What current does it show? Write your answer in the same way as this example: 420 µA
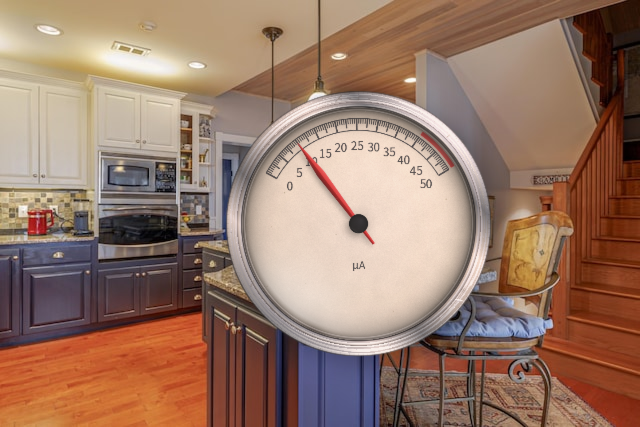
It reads 10 µA
